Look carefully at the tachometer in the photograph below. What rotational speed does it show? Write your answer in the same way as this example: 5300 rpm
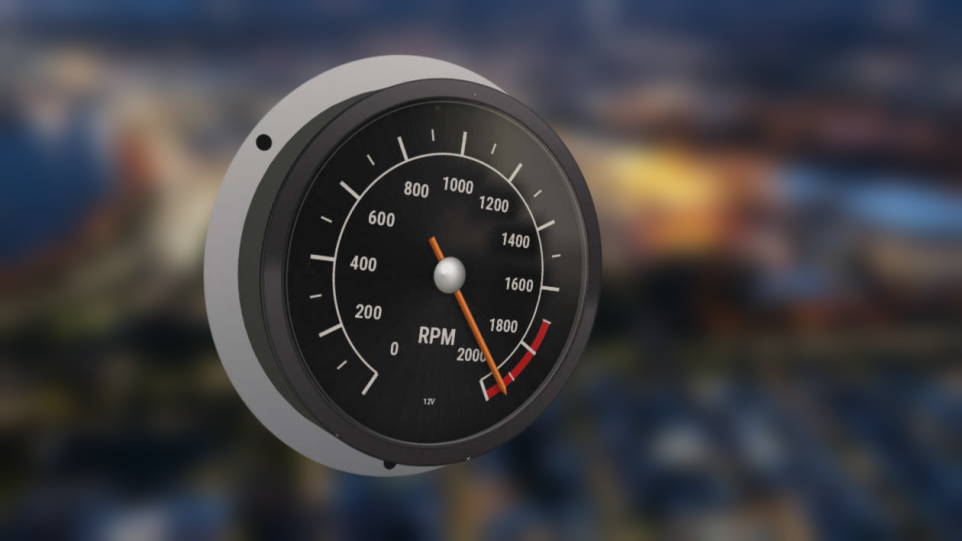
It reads 1950 rpm
